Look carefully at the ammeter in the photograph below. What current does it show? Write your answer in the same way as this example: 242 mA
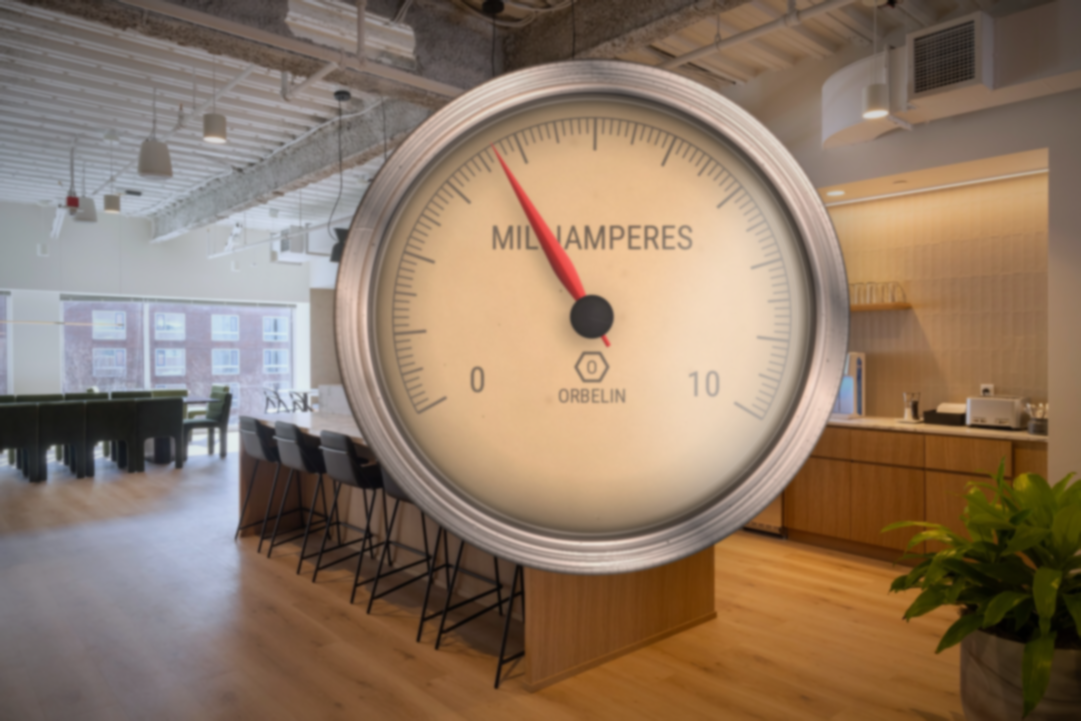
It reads 3.7 mA
